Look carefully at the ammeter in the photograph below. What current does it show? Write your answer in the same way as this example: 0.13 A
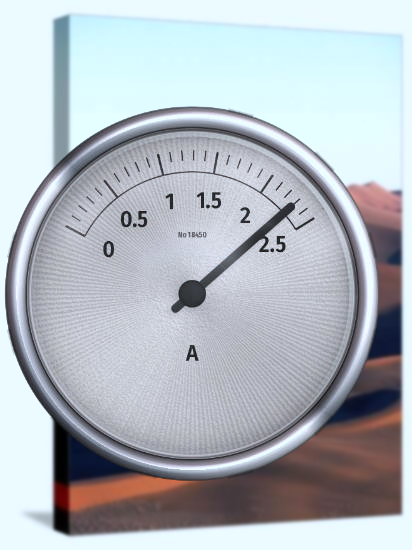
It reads 2.3 A
